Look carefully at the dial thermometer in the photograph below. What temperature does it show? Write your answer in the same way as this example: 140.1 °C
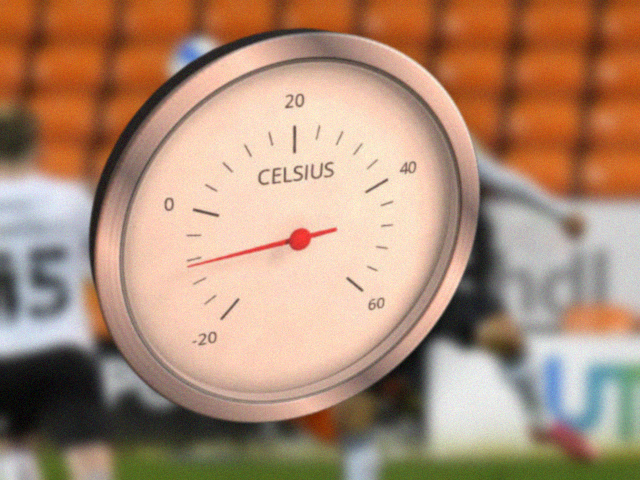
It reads -8 °C
